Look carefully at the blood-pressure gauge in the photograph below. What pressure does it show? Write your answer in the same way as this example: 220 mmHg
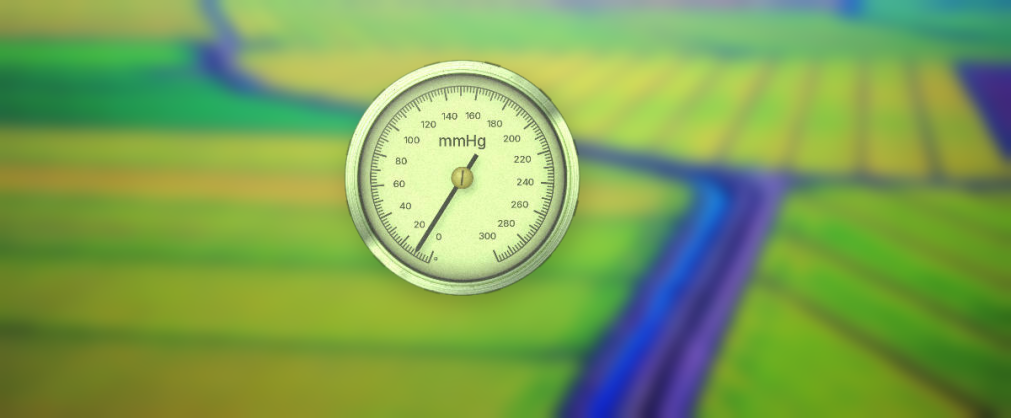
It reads 10 mmHg
